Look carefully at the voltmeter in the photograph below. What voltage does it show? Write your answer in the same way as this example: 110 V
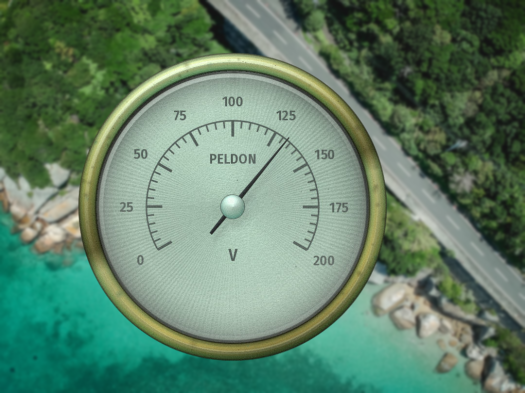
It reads 132.5 V
